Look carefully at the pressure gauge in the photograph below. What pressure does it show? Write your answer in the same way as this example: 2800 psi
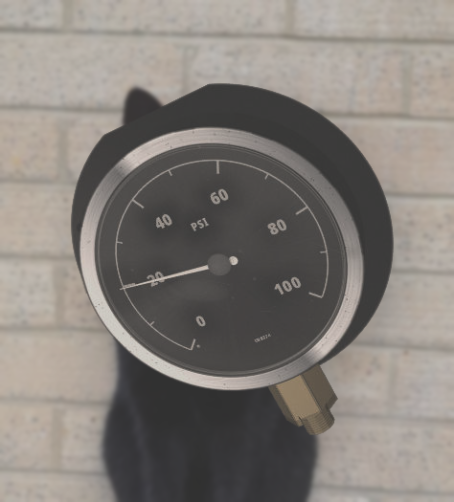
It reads 20 psi
